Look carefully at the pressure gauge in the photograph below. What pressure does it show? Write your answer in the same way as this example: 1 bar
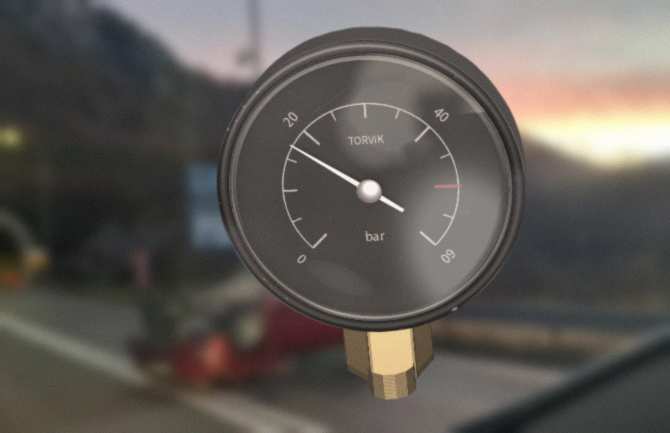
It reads 17.5 bar
